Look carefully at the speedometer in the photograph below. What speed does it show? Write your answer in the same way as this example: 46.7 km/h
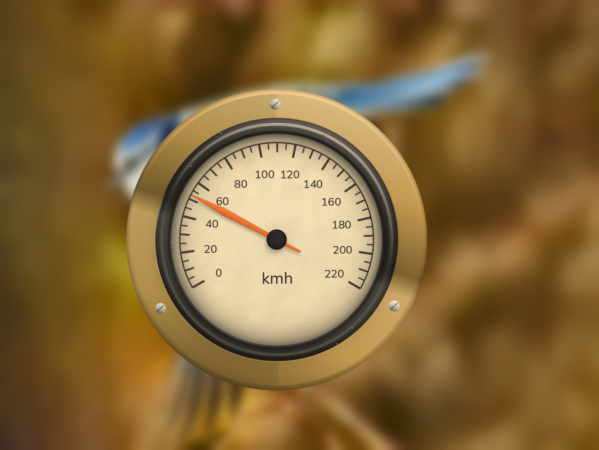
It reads 52.5 km/h
